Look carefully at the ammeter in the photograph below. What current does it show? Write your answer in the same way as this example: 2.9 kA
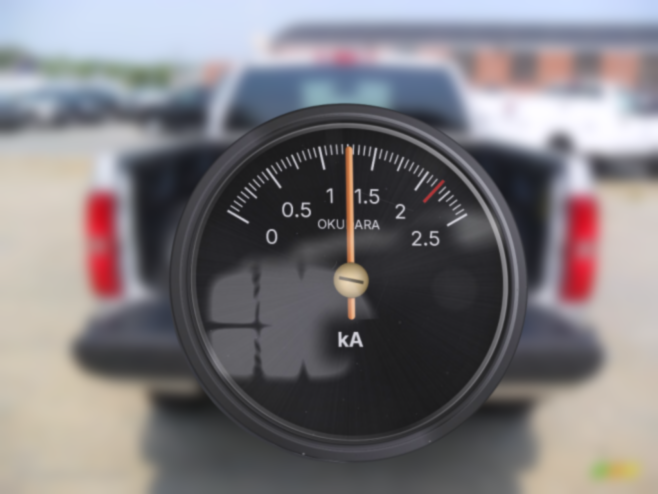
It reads 1.25 kA
